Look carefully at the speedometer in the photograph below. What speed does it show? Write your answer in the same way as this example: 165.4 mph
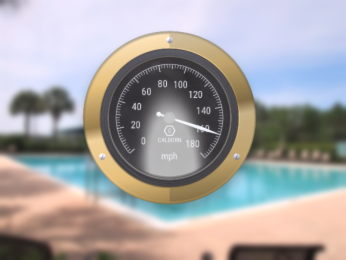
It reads 160 mph
